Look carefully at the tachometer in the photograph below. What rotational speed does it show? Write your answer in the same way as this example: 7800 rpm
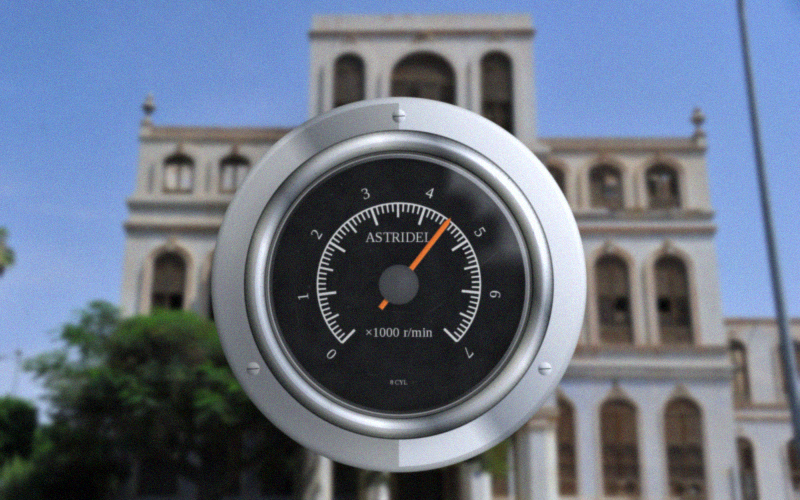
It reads 4500 rpm
